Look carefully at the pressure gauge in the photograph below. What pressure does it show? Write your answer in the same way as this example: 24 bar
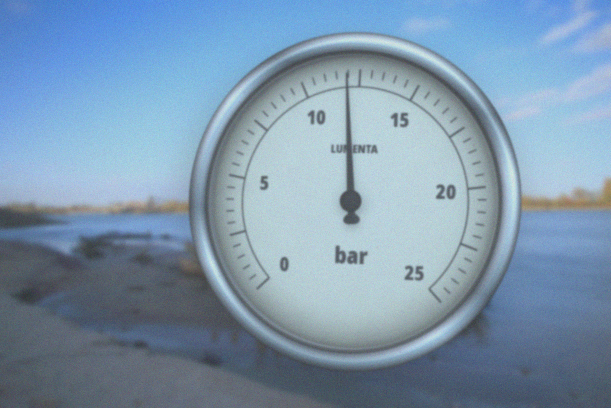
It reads 12 bar
